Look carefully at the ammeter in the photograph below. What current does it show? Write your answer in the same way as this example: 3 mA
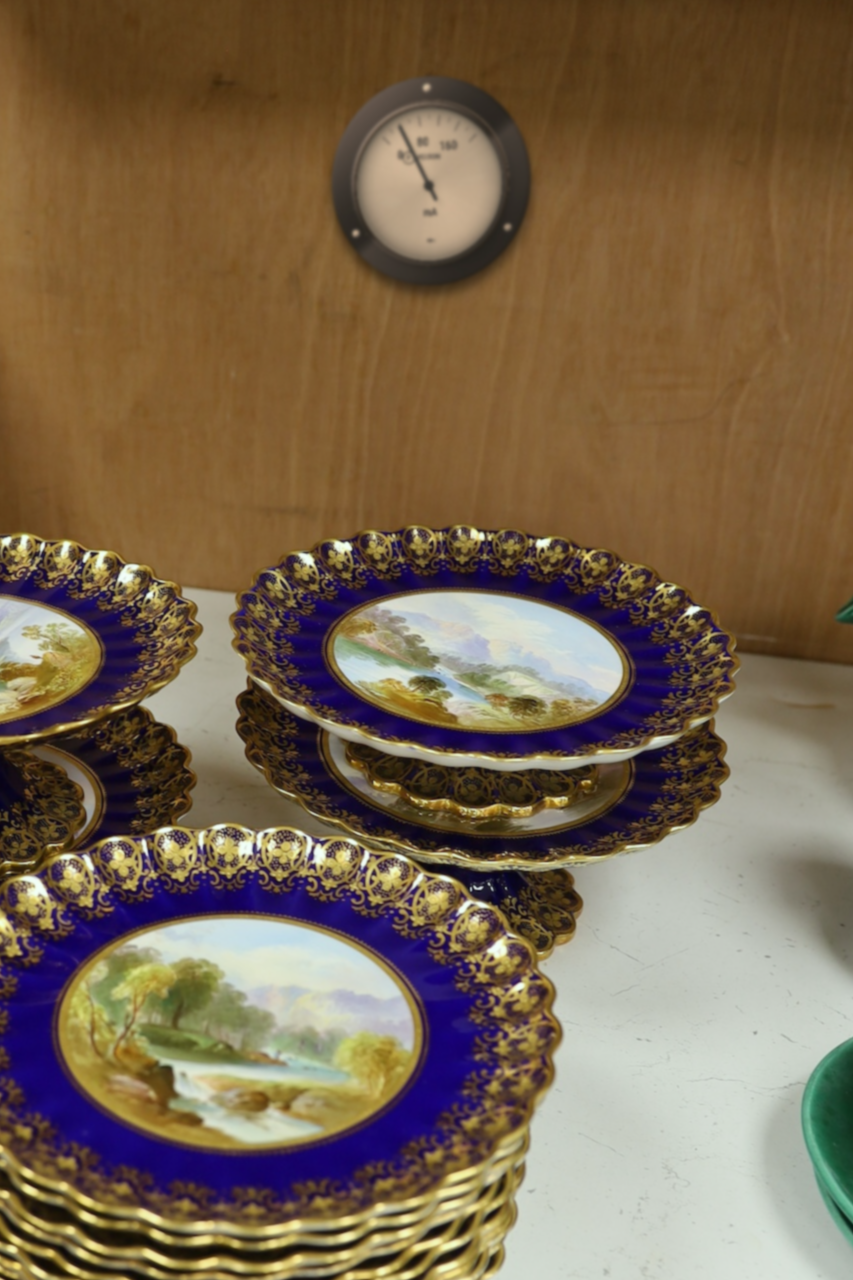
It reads 40 mA
